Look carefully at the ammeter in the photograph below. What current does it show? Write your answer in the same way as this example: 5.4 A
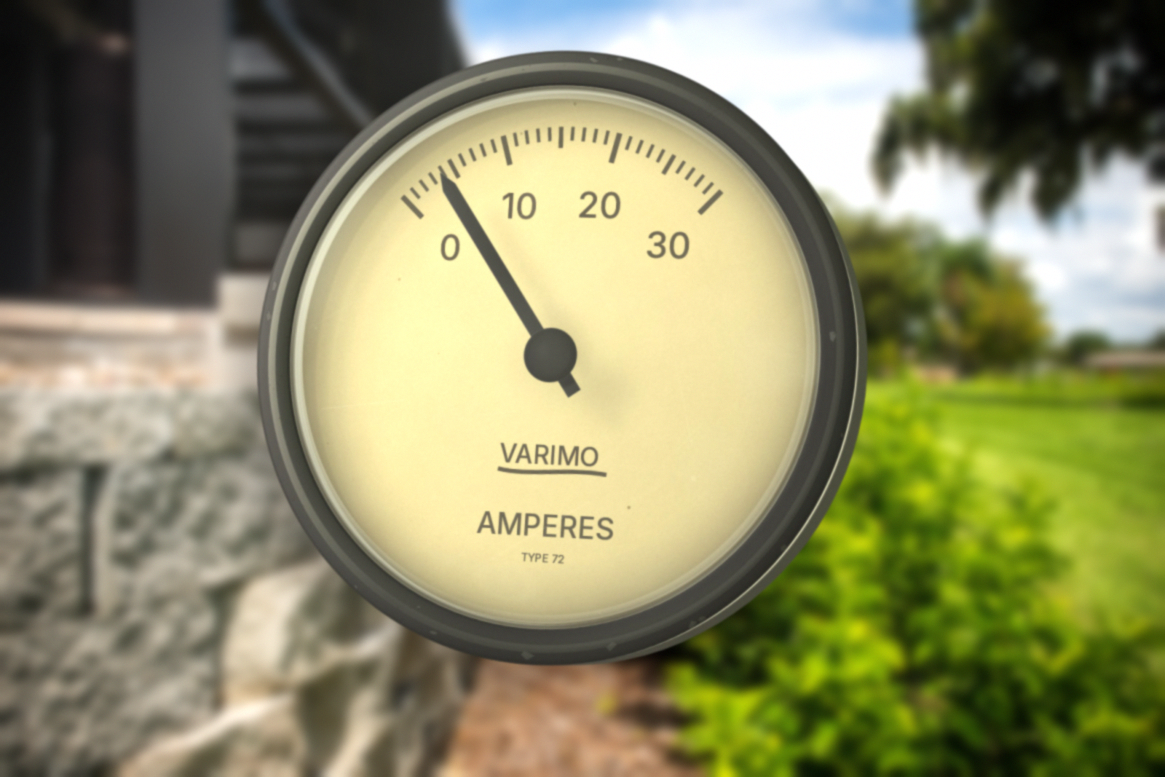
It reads 4 A
